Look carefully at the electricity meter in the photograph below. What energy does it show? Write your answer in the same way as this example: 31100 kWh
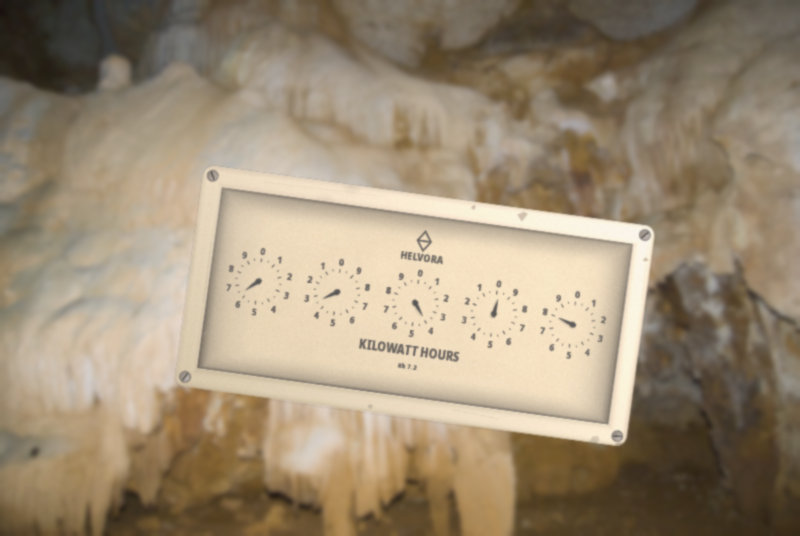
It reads 63398 kWh
